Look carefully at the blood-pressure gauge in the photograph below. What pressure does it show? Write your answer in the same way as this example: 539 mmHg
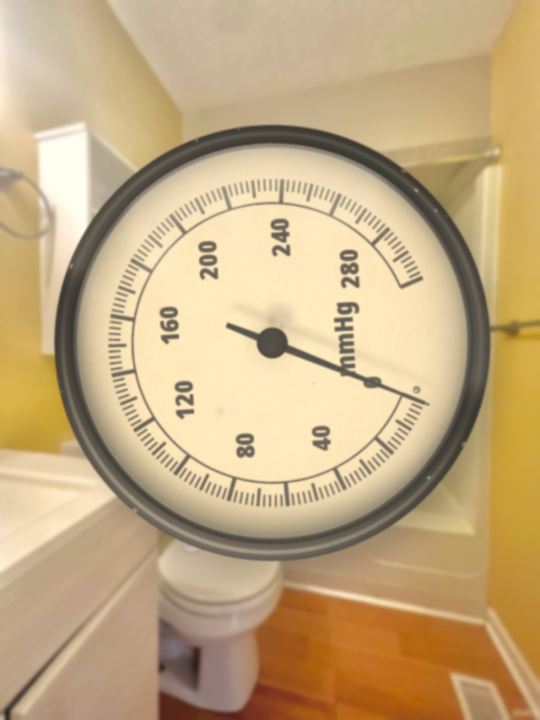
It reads 0 mmHg
